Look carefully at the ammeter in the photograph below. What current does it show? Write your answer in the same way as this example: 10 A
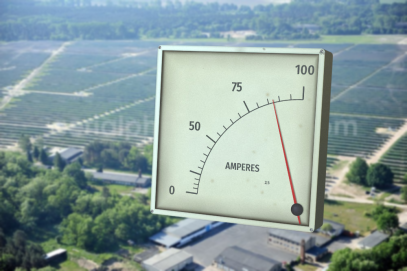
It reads 87.5 A
